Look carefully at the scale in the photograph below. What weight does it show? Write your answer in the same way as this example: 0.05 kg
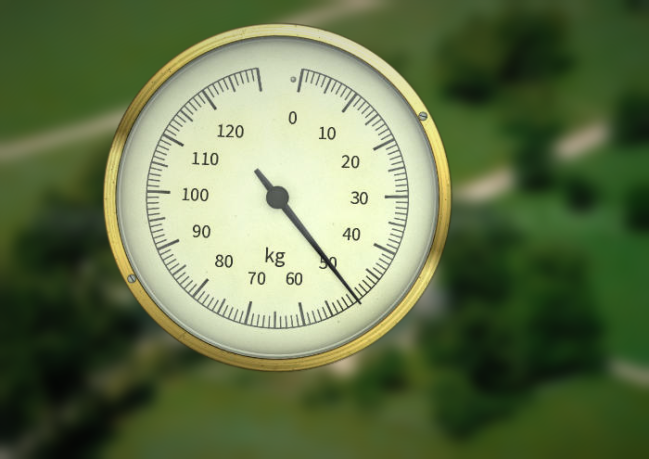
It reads 50 kg
